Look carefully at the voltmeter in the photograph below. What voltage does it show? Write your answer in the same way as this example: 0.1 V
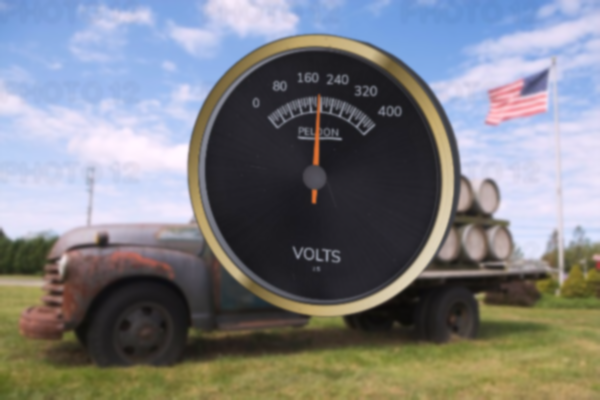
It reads 200 V
